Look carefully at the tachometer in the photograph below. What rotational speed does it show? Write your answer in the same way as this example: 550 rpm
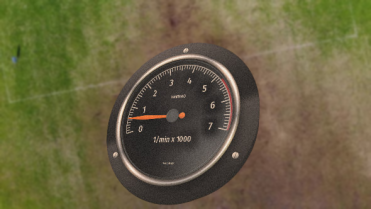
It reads 500 rpm
